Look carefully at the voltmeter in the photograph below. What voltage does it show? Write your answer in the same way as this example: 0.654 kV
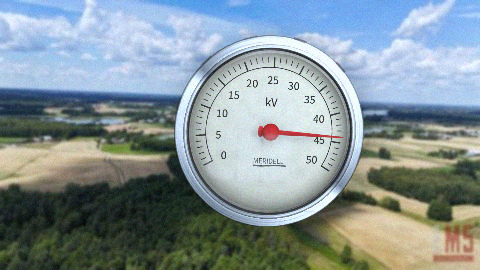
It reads 44 kV
